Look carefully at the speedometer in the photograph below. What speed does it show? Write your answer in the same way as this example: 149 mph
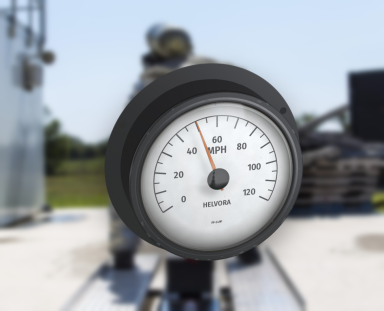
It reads 50 mph
